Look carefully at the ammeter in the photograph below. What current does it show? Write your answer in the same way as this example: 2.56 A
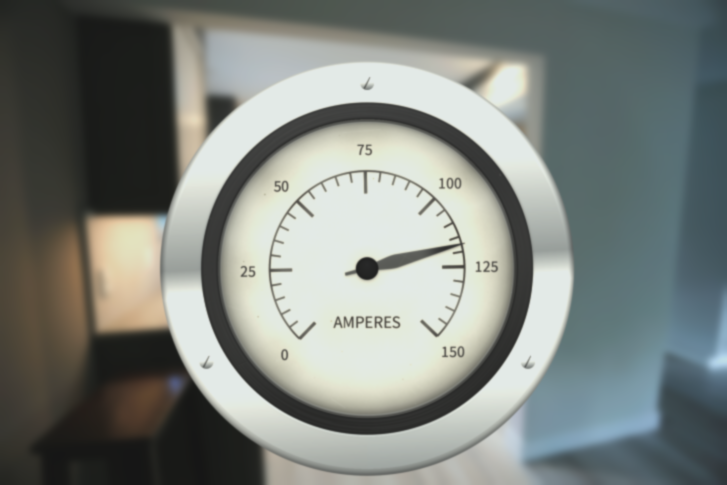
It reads 117.5 A
